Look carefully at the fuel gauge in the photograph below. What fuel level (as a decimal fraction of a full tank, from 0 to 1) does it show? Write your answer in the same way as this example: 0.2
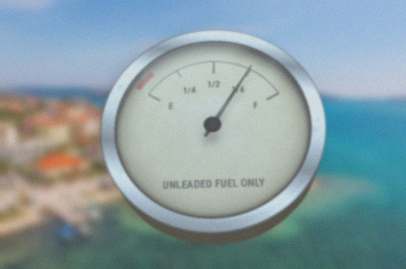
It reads 0.75
